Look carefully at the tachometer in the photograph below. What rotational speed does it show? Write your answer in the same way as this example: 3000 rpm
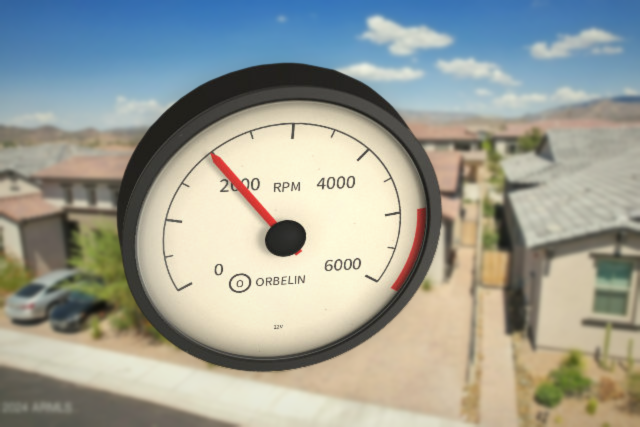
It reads 2000 rpm
